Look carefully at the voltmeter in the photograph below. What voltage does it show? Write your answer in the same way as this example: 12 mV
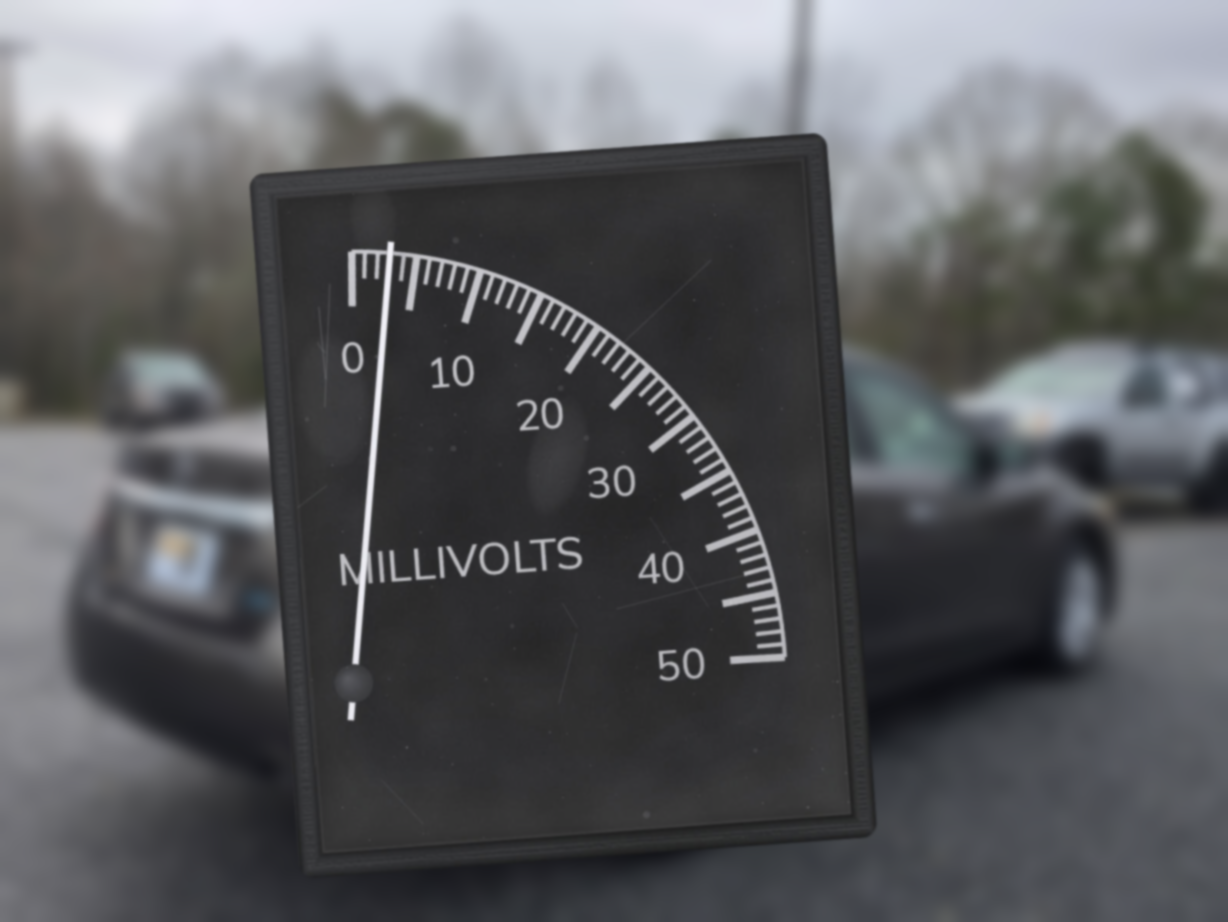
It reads 3 mV
